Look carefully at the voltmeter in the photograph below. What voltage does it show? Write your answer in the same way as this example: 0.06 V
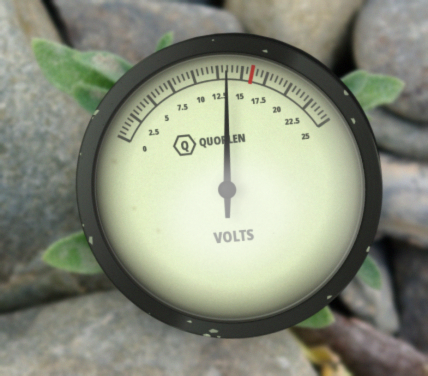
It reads 13.5 V
